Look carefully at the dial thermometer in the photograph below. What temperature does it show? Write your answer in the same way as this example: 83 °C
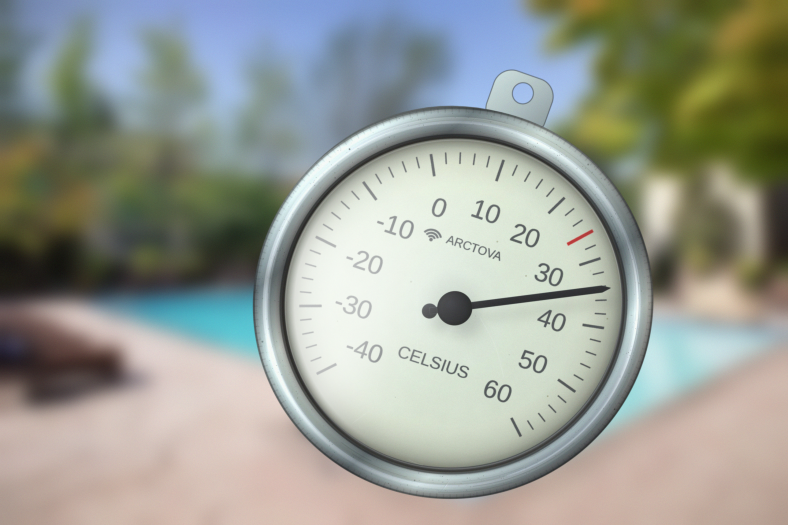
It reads 34 °C
